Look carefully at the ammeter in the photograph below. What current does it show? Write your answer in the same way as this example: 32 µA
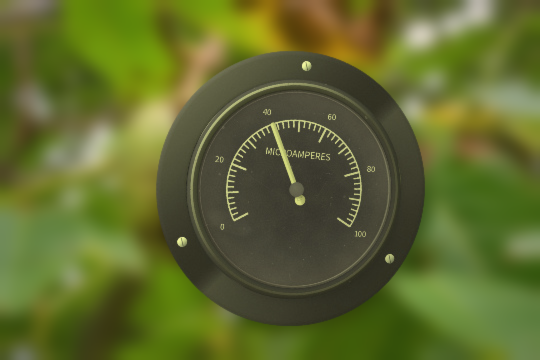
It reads 40 µA
